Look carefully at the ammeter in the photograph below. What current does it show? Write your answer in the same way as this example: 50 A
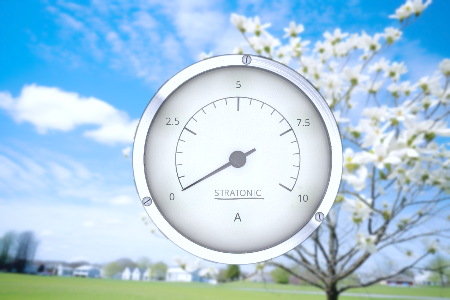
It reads 0 A
